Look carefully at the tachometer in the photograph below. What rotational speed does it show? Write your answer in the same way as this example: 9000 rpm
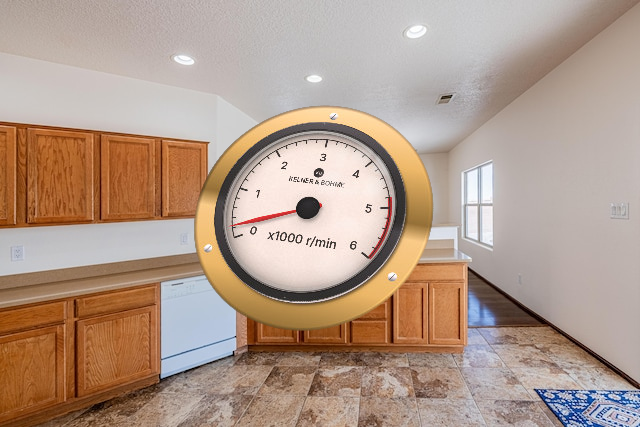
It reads 200 rpm
